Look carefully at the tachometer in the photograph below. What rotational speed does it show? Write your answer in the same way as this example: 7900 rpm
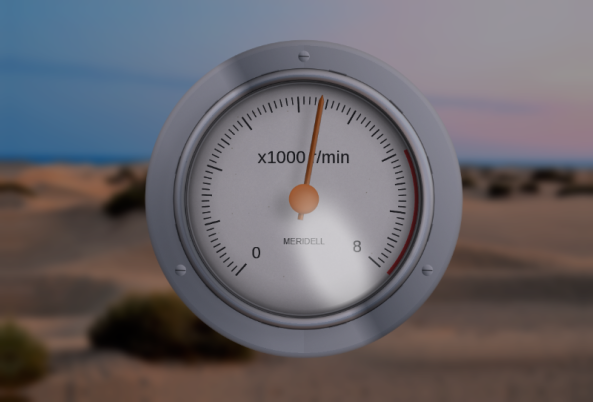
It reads 4400 rpm
